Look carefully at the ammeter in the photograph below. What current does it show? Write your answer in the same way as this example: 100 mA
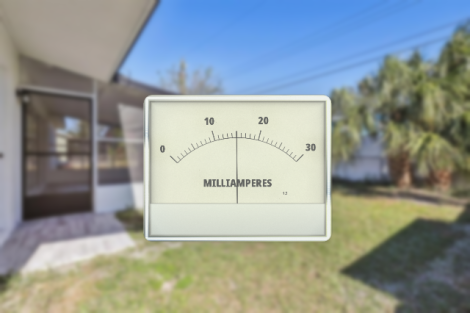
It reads 15 mA
